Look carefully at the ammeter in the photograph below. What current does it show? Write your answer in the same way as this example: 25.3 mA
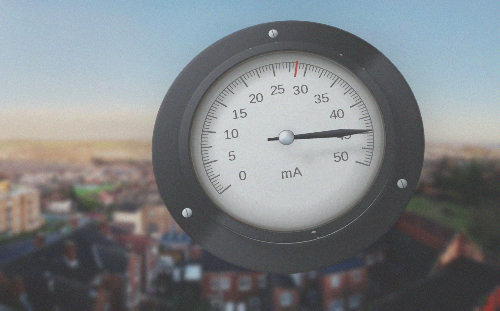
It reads 45 mA
